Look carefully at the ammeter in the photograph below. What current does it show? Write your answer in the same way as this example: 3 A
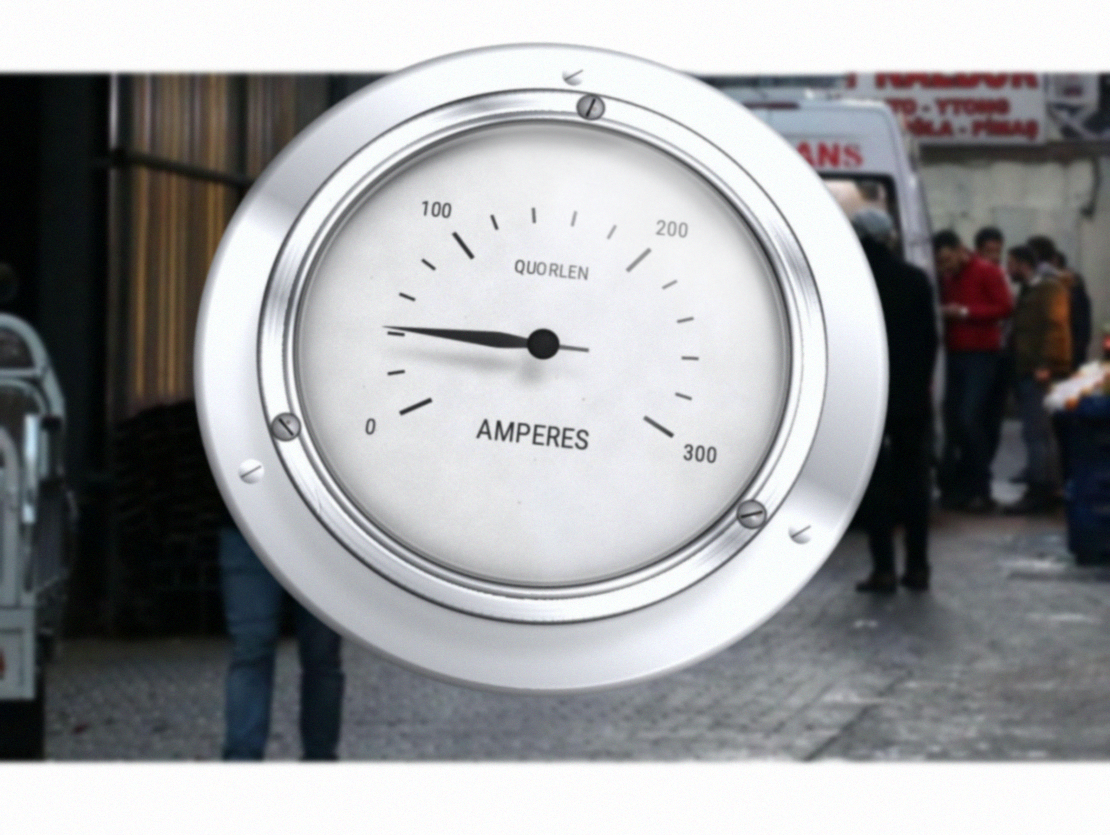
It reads 40 A
